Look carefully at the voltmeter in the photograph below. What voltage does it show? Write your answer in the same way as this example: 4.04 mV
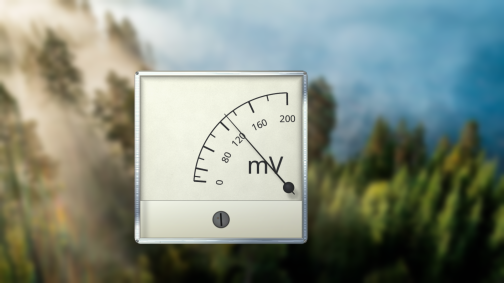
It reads 130 mV
